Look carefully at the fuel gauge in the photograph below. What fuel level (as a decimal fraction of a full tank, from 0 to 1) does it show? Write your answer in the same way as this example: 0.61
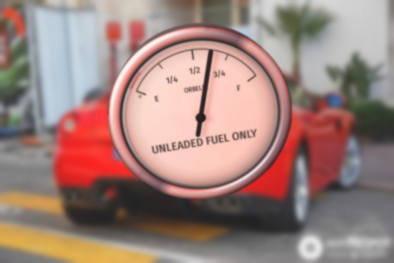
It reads 0.625
